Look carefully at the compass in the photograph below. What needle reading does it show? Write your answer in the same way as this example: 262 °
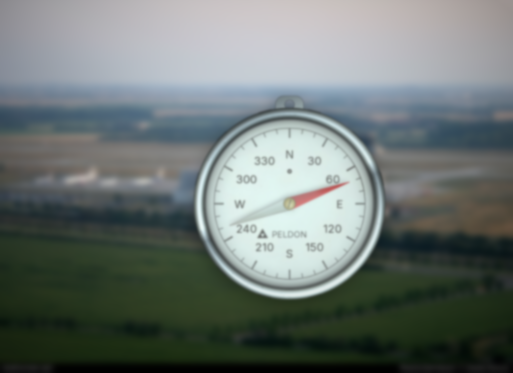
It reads 70 °
